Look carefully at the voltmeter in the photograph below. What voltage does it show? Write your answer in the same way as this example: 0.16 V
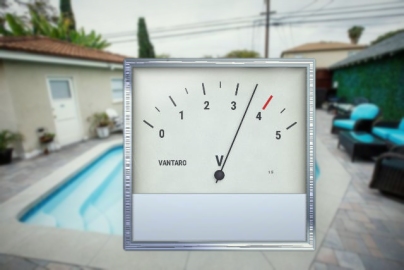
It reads 3.5 V
